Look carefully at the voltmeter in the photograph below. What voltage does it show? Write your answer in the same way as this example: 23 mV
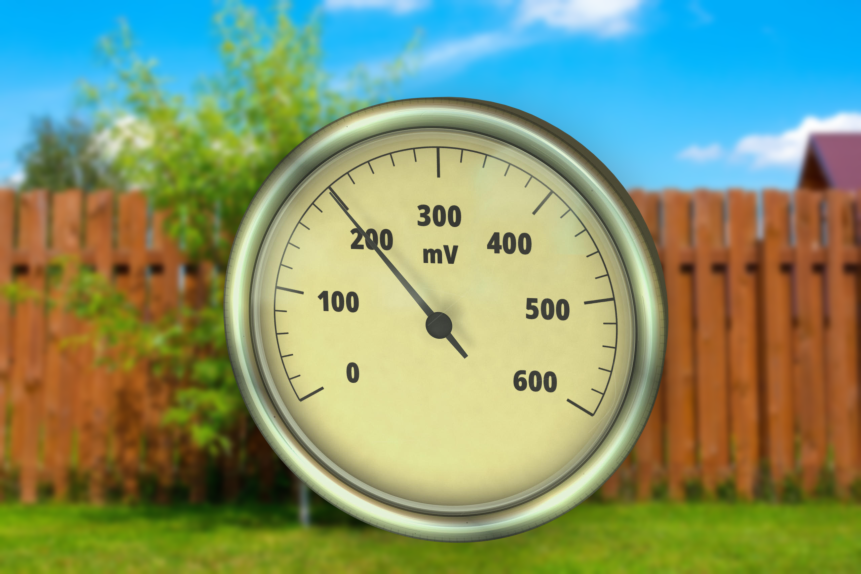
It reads 200 mV
